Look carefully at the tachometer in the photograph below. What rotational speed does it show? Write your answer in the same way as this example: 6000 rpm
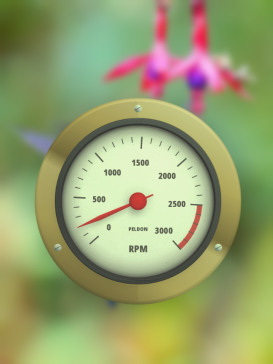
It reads 200 rpm
